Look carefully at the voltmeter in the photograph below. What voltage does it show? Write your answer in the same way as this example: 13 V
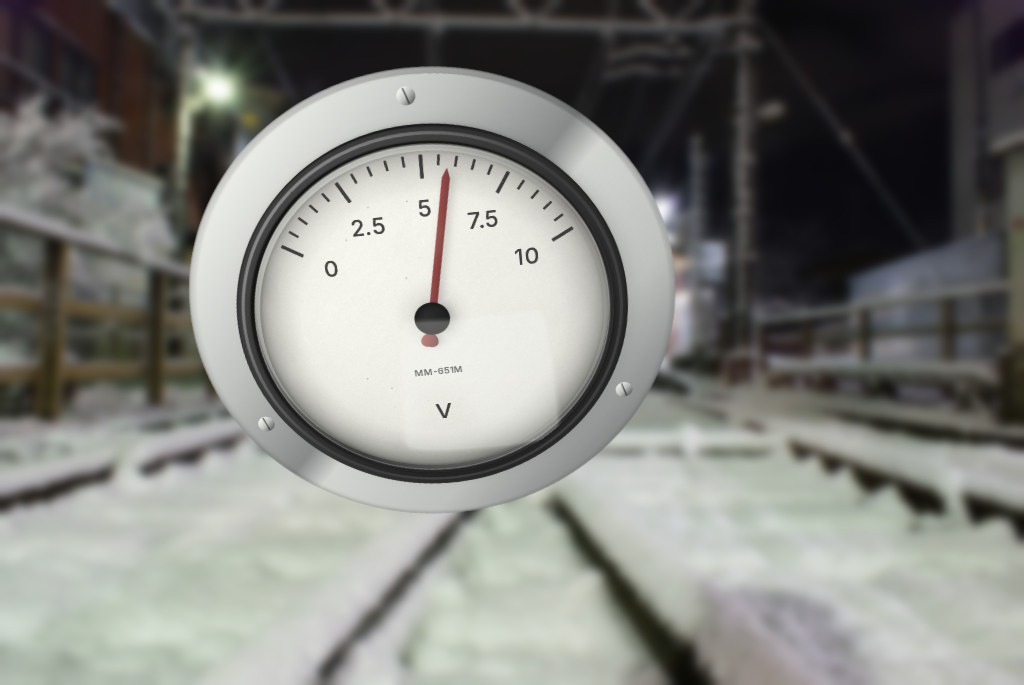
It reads 5.75 V
